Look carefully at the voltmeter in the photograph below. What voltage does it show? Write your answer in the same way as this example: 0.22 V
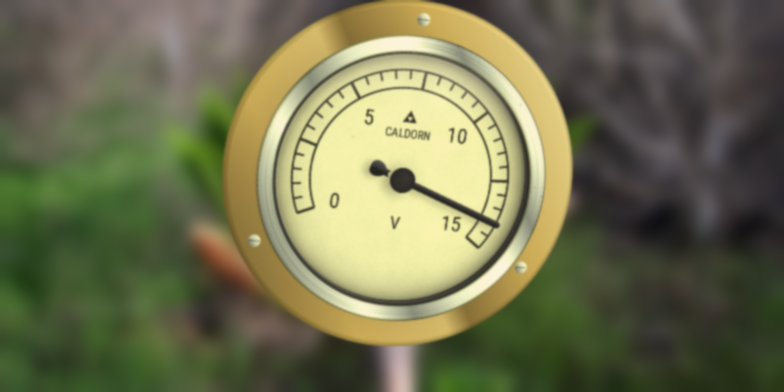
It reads 14 V
